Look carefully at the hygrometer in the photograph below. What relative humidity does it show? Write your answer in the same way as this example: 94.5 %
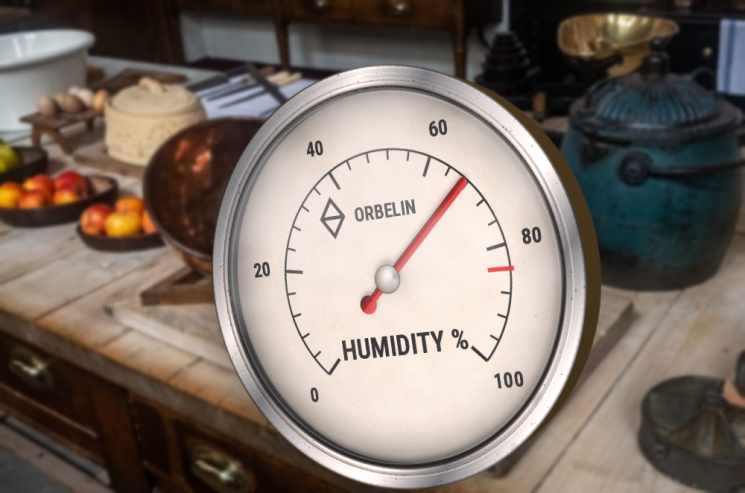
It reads 68 %
